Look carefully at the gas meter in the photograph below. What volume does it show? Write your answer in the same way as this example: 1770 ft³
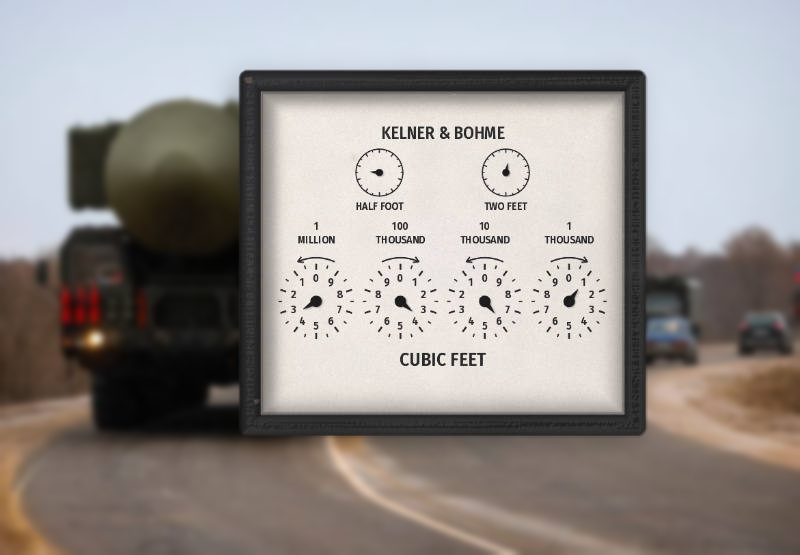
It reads 336100 ft³
